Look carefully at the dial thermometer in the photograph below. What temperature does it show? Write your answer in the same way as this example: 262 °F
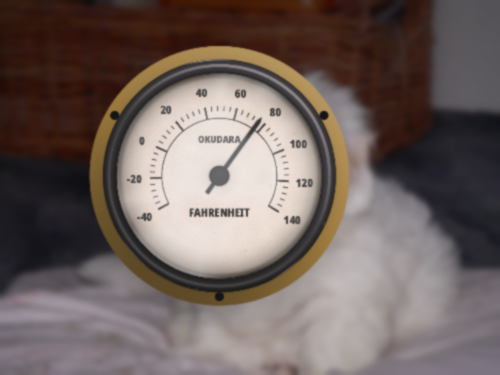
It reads 76 °F
